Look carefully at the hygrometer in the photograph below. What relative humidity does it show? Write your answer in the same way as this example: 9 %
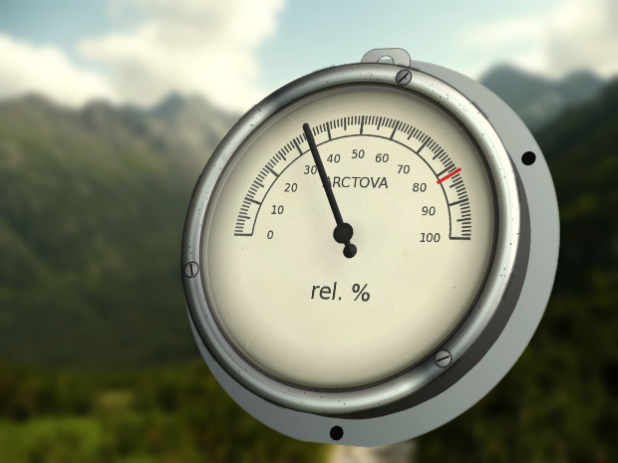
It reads 35 %
